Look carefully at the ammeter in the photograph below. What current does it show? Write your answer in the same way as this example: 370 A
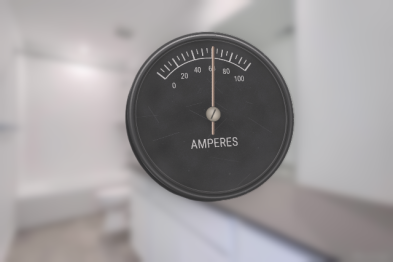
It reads 60 A
